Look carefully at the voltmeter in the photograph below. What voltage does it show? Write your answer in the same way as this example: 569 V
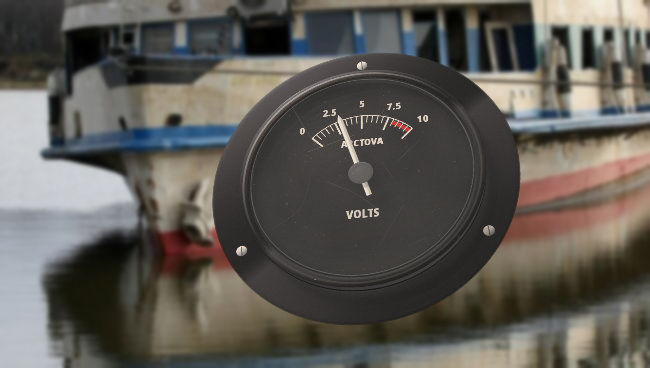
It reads 3 V
